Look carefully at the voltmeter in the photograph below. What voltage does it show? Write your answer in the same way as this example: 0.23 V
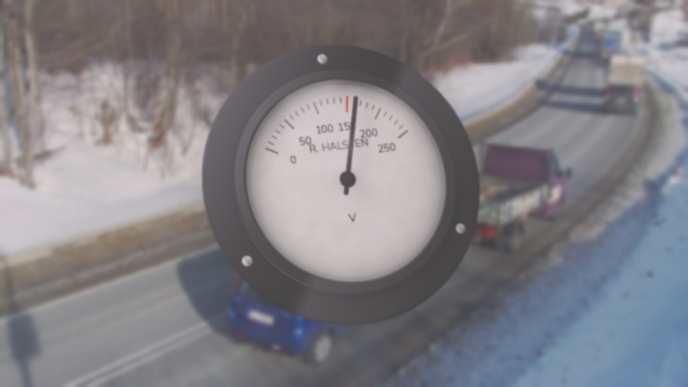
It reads 160 V
